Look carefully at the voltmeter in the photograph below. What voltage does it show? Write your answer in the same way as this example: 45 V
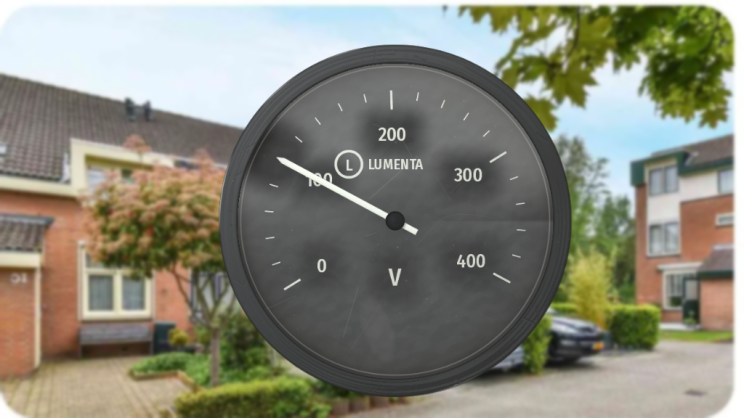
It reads 100 V
